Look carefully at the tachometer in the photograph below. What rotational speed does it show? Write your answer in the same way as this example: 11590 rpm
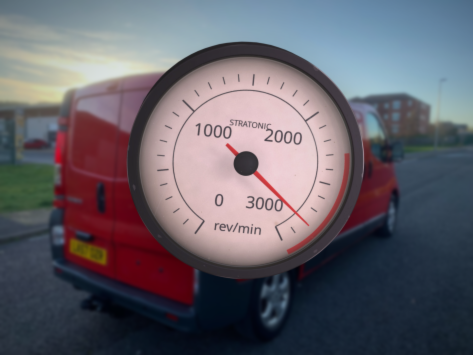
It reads 2800 rpm
